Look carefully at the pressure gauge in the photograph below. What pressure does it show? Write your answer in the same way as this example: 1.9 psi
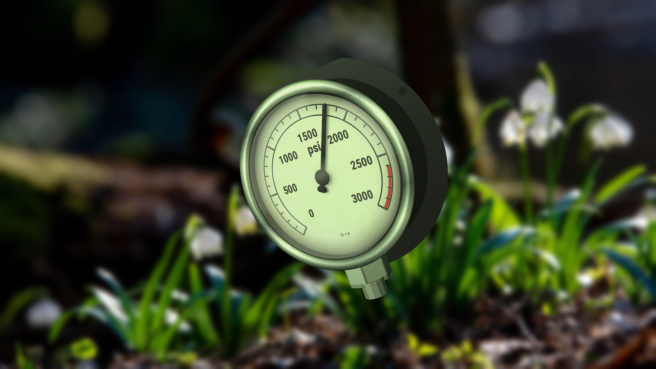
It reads 1800 psi
